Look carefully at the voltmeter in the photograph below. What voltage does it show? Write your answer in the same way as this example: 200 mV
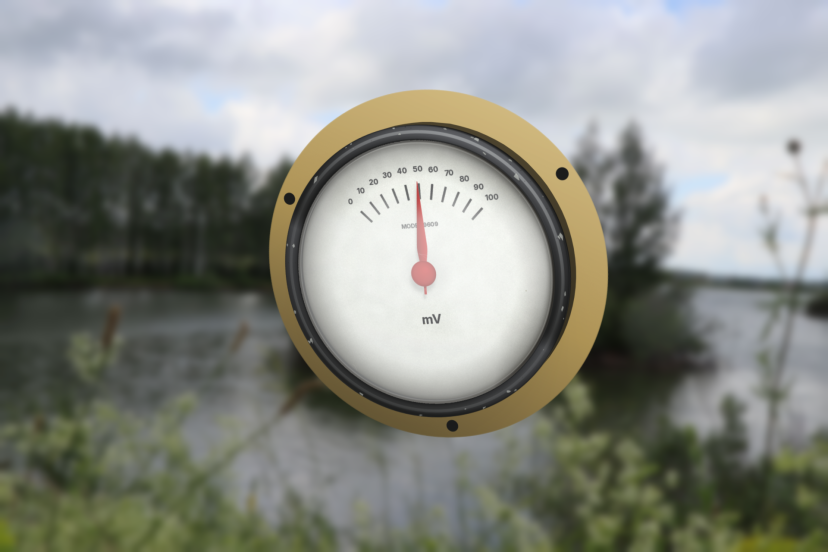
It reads 50 mV
